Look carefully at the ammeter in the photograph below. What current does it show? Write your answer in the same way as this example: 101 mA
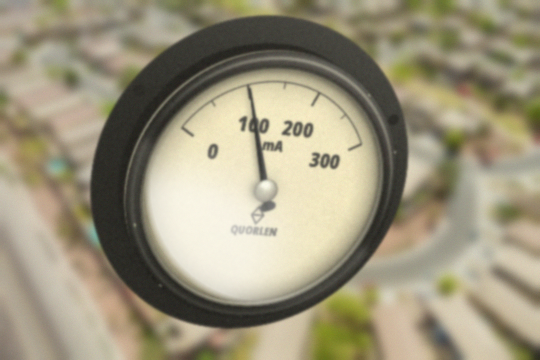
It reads 100 mA
